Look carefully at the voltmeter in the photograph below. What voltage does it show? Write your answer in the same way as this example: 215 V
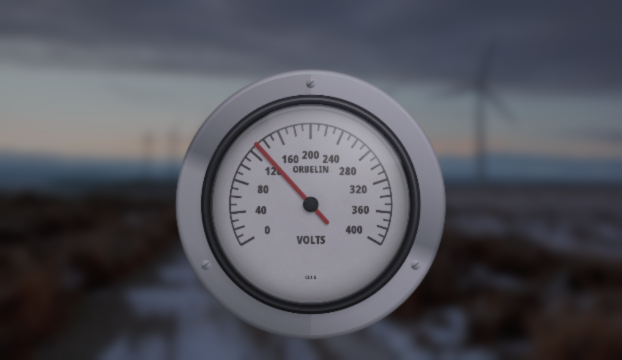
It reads 130 V
